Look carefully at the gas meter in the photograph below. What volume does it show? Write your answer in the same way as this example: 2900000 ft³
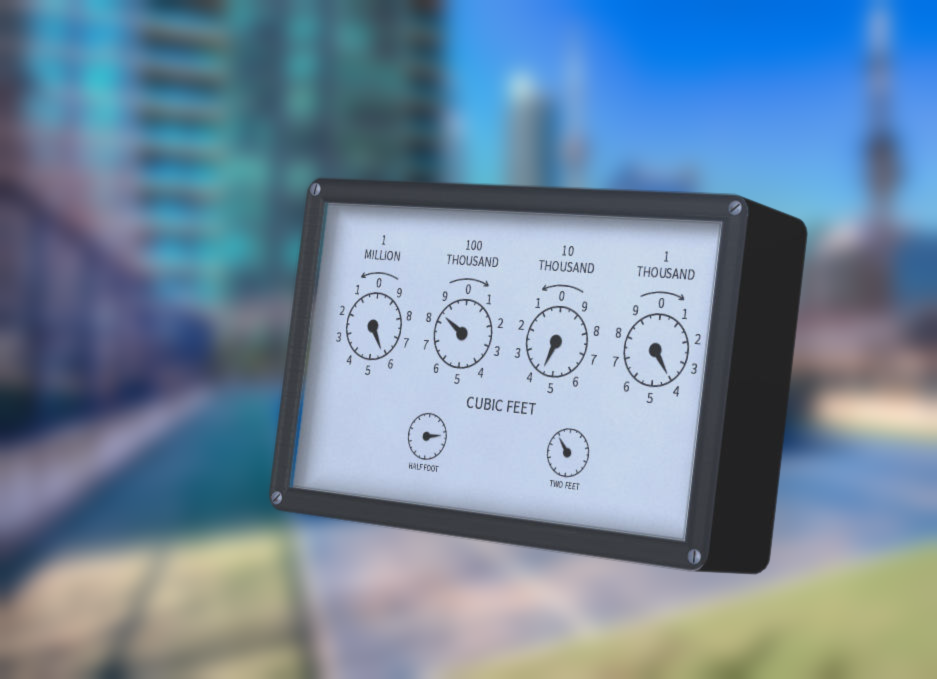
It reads 584400 ft³
